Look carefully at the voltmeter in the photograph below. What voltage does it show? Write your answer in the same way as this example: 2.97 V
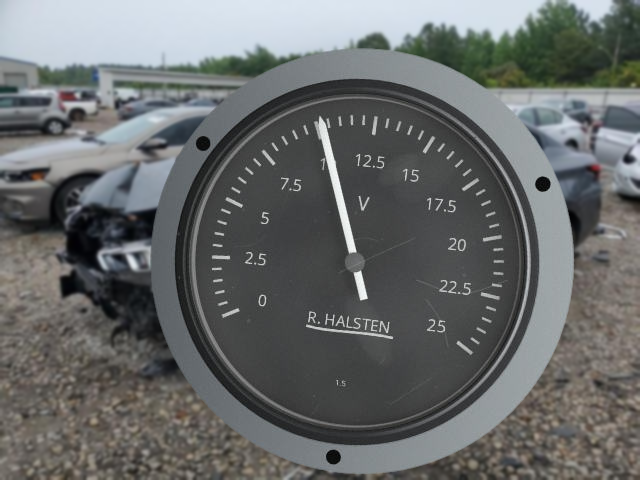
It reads 10.25 V
